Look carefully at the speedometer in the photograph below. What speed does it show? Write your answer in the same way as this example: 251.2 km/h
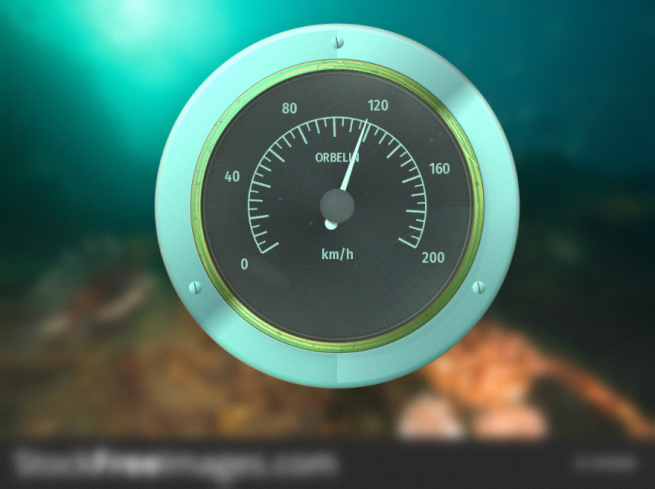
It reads 117.5 km/h
